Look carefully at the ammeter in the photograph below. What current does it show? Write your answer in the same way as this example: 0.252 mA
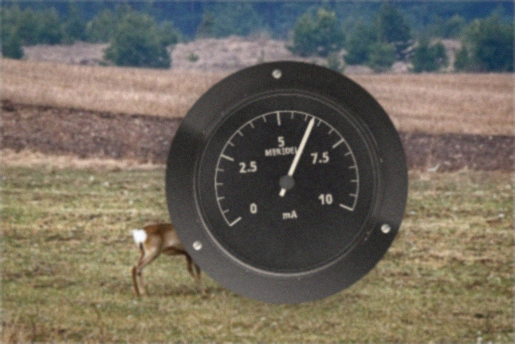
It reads 6.25 mA
